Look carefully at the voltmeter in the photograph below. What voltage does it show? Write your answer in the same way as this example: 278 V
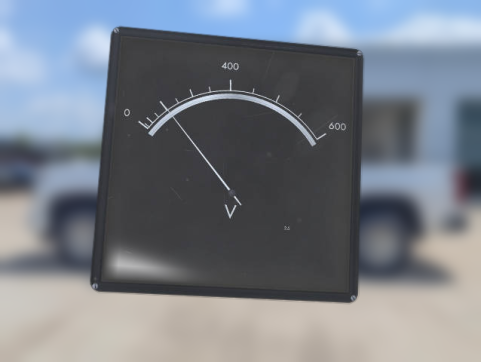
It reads 200 V
